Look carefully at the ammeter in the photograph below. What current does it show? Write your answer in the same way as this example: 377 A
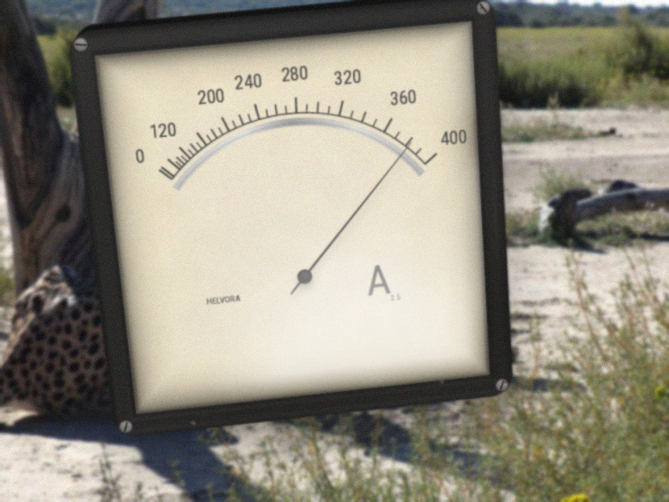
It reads 380 A
